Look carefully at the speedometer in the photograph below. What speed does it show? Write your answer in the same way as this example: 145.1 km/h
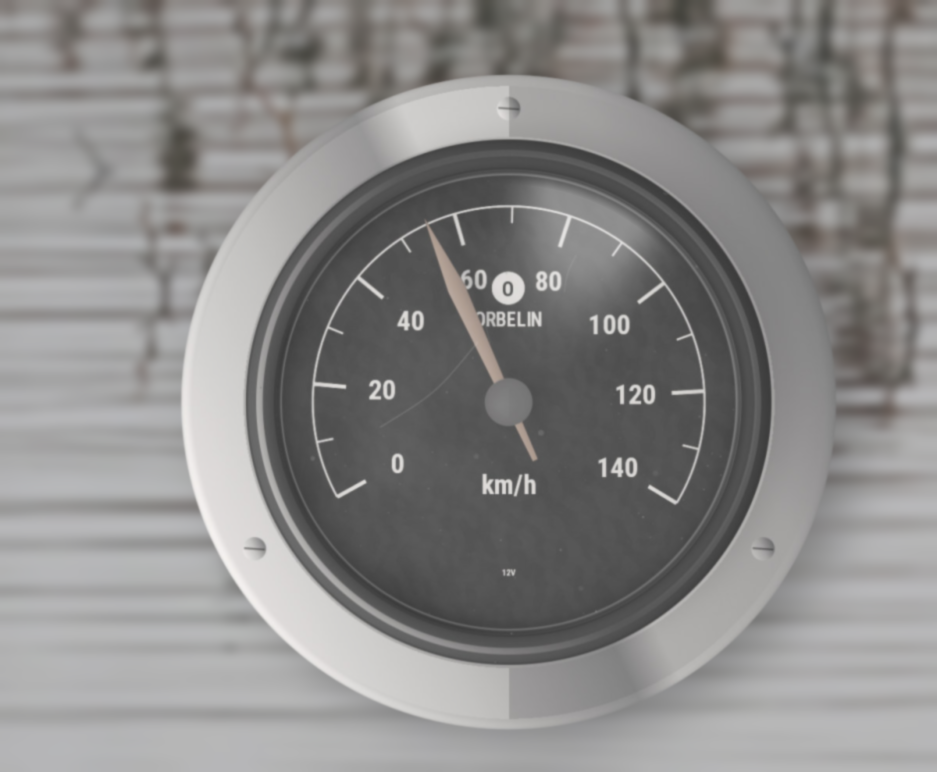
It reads 55 km/h
